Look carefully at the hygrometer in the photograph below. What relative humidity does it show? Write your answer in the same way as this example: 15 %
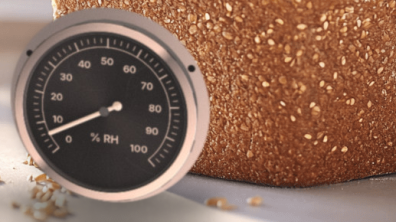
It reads 6 %
